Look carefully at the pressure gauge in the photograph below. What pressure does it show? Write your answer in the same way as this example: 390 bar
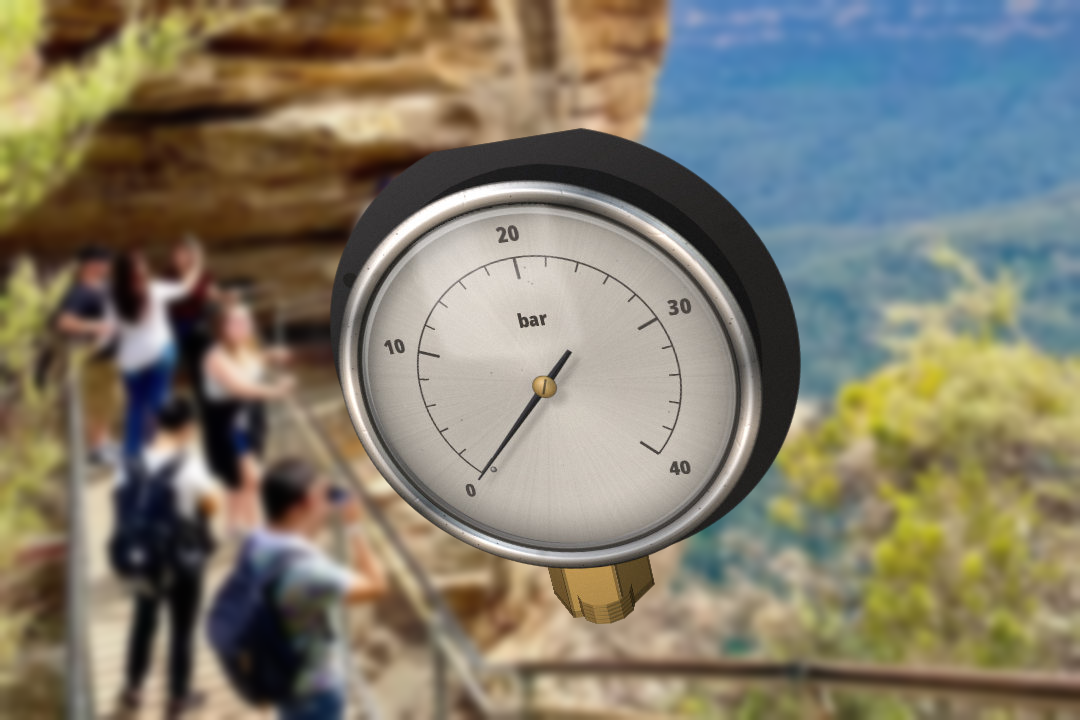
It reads 0 bar
